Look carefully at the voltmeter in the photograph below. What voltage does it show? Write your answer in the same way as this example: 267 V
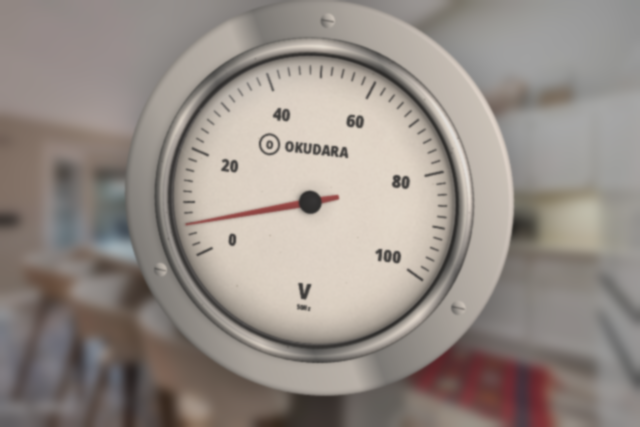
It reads 6 V
